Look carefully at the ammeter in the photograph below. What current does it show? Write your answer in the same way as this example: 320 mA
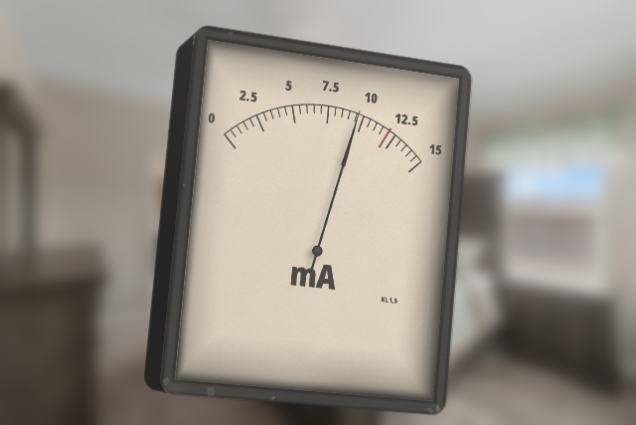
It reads 9.5 mA
